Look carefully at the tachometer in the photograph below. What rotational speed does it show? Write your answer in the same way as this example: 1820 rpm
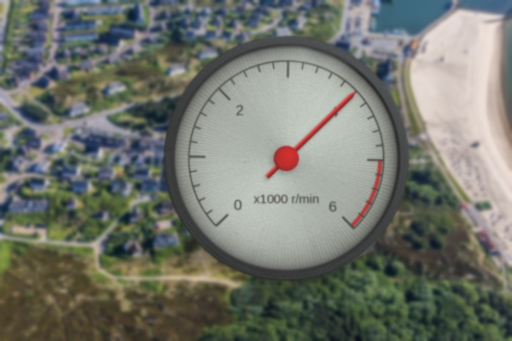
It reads 4000 rpm
